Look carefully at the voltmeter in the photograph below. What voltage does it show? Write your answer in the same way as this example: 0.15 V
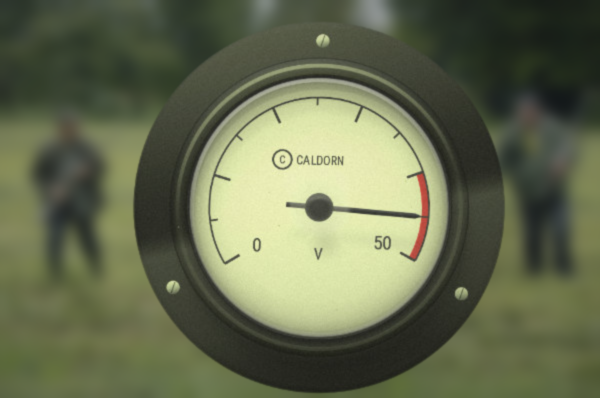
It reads 45 V
